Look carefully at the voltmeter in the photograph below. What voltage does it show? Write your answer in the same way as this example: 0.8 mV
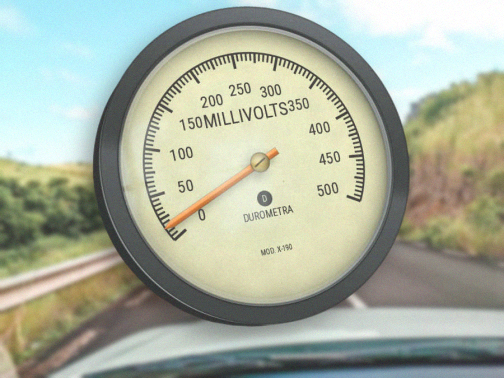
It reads 15 mV
